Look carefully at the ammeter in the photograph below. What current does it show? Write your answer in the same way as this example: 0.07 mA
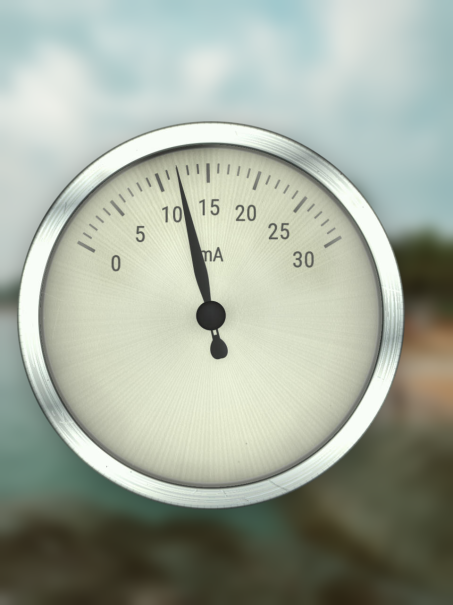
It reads 12 mA
